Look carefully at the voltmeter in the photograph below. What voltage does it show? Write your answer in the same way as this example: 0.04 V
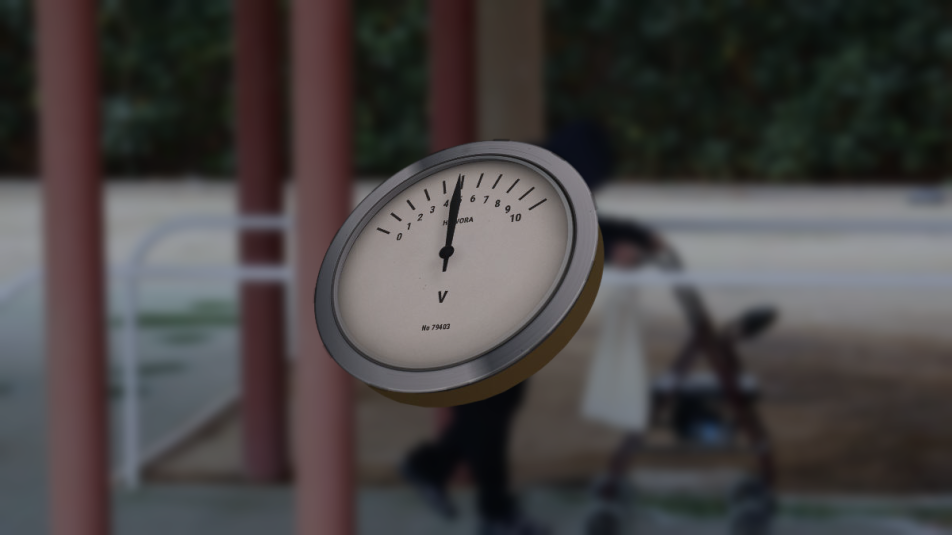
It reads 5 V
